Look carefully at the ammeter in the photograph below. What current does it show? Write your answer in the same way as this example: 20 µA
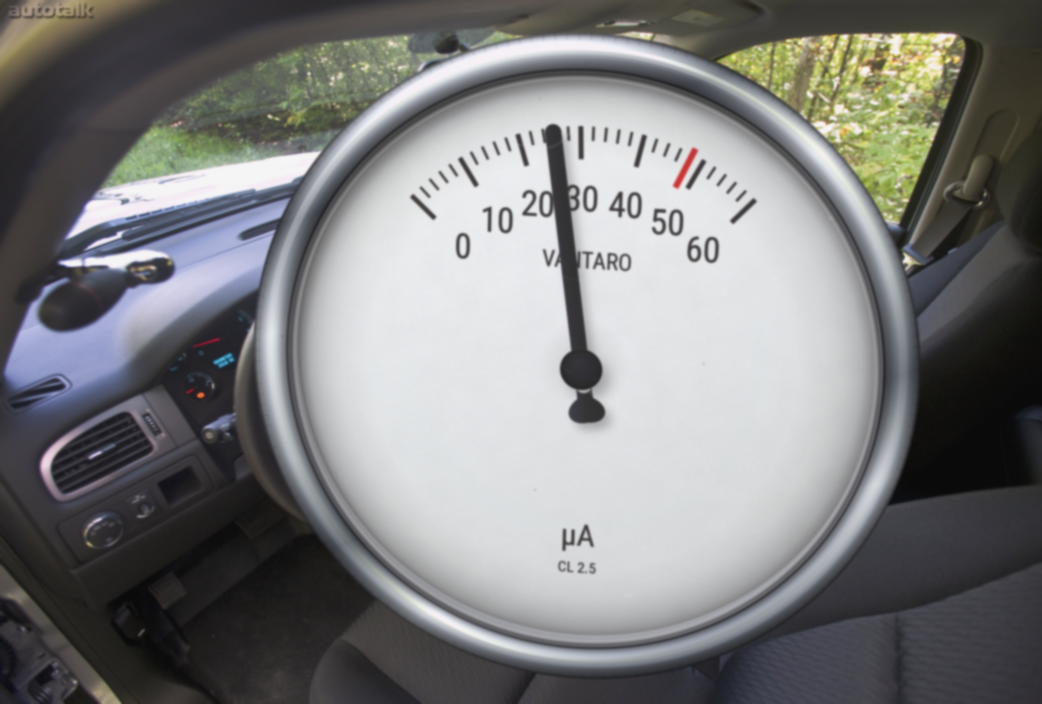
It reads 26 µA
